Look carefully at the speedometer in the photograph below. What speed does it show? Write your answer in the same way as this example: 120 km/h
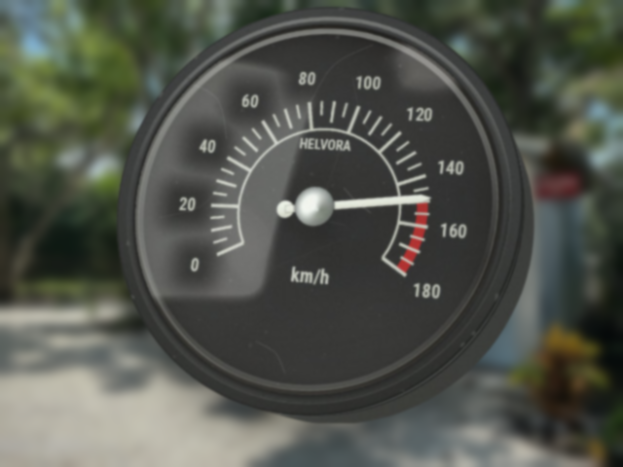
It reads 150 km/h
